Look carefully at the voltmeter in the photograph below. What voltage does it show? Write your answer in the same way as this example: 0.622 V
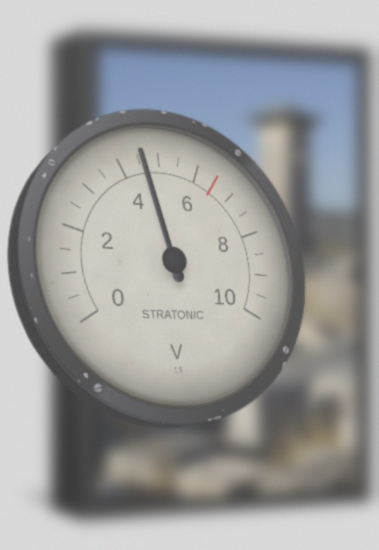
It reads 4.5 V
